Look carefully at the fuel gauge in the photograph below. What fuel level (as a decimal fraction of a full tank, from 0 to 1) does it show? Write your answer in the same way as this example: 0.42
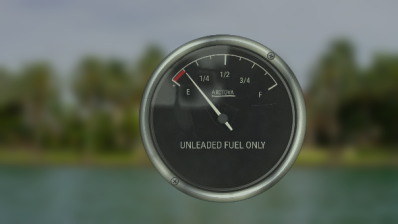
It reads 0.125
